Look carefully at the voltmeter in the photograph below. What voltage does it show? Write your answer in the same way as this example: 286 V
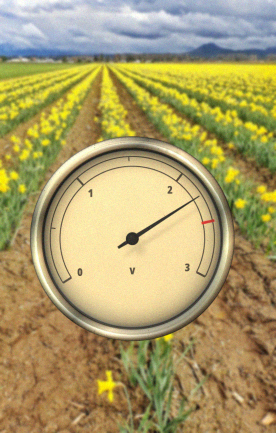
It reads 2.25 V
